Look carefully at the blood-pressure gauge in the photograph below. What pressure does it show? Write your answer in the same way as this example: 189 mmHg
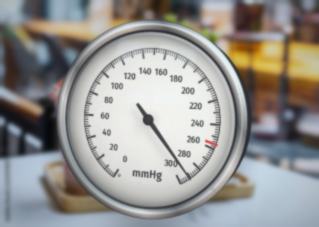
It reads 290 mmHg
